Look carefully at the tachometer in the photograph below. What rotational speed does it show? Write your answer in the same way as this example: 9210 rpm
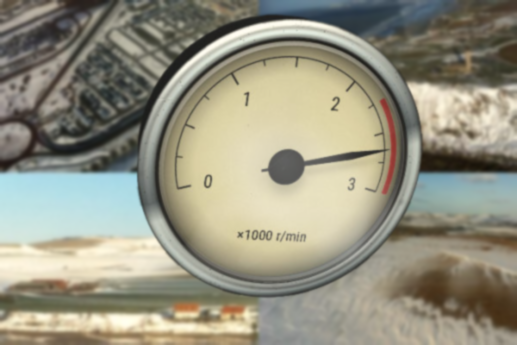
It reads 2625 rpm
